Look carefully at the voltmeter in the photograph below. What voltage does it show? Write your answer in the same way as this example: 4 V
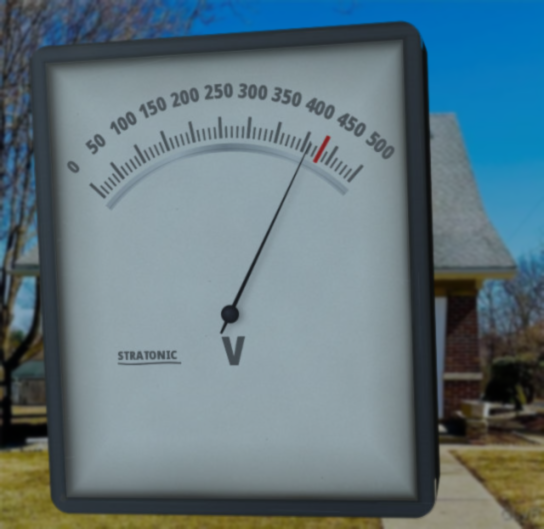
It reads 410 V
